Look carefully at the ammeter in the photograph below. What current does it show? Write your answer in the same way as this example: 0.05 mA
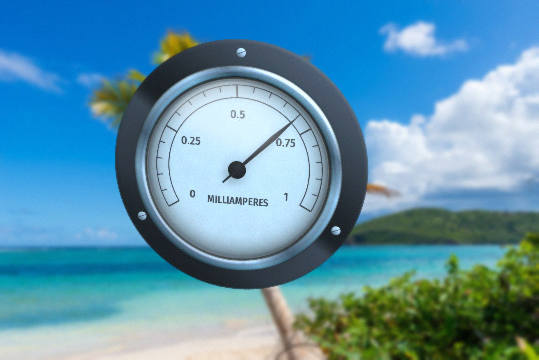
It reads 0.7 mA
